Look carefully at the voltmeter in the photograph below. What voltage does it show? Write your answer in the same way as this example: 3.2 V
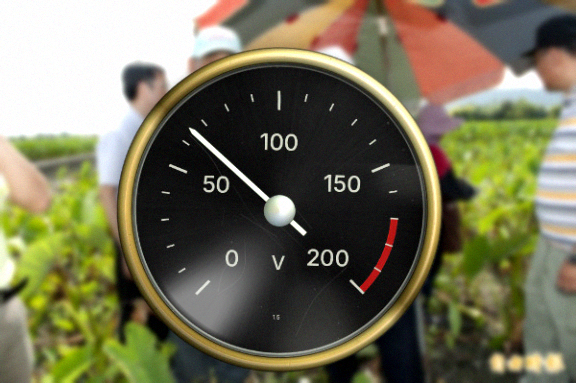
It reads 65 V
